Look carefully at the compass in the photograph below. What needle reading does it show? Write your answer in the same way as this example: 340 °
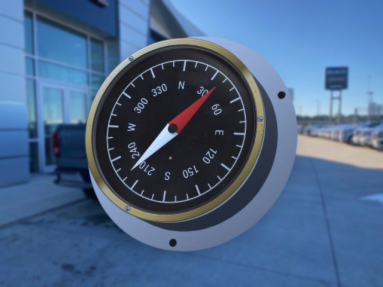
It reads 40 °
